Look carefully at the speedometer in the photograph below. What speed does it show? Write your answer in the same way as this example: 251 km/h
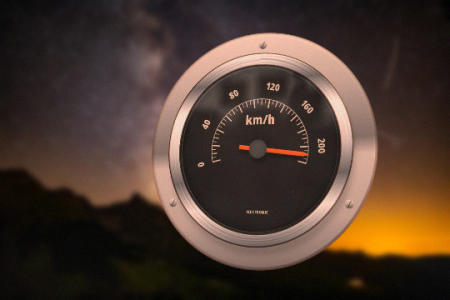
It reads 210 km/h
